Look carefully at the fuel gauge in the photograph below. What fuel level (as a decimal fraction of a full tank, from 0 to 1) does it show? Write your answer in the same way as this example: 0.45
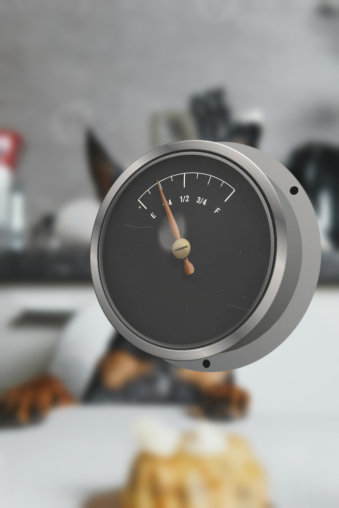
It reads 0.25
